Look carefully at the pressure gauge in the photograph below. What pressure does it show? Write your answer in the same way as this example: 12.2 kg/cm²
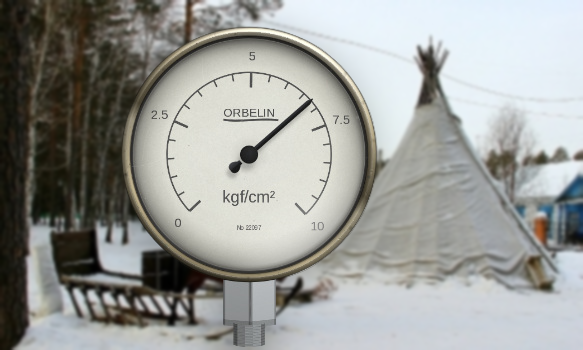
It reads 6.75 kg/cm²
